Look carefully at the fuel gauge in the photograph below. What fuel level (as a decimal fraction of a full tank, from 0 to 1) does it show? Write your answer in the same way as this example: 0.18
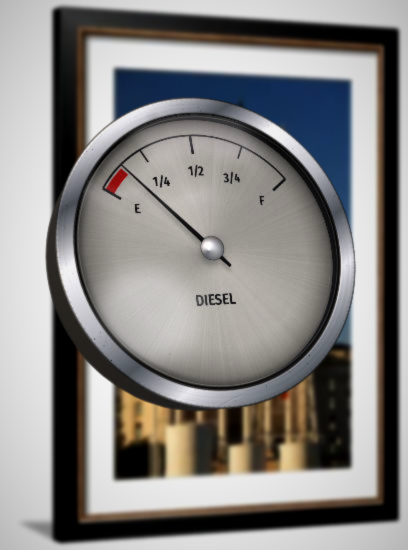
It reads 0.125
